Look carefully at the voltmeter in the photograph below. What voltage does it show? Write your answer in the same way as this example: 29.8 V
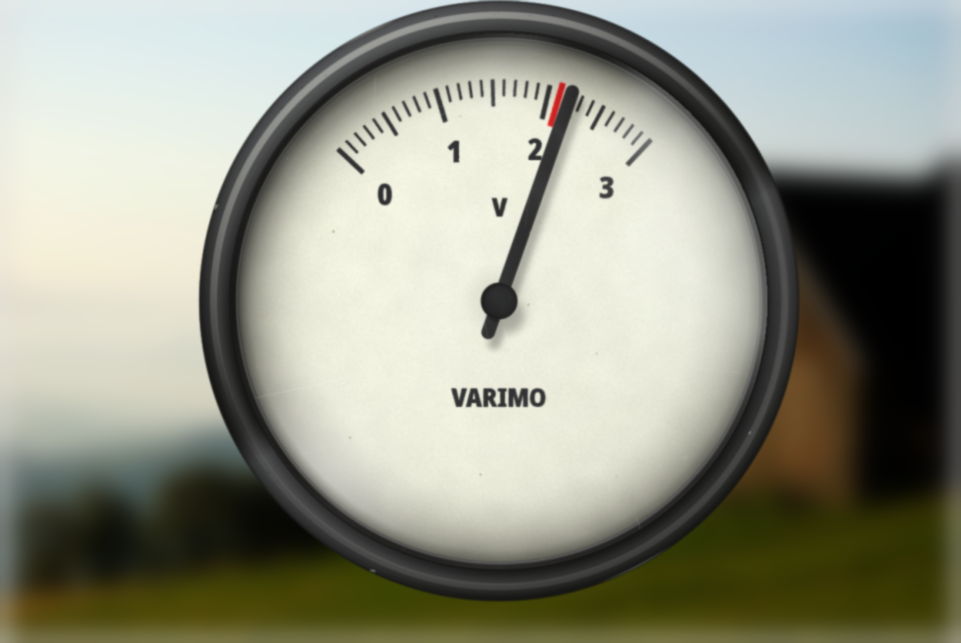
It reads 2.2 V
